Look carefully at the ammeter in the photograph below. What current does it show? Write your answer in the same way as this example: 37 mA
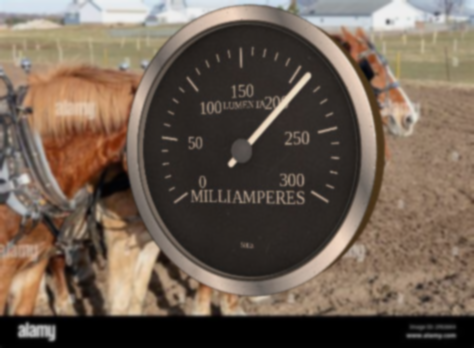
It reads 210 mA
